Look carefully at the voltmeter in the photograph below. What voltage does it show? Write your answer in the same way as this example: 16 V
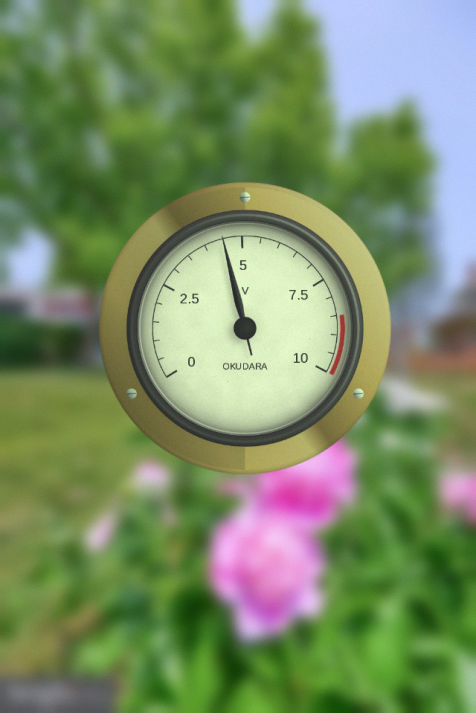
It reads 4.5 V
